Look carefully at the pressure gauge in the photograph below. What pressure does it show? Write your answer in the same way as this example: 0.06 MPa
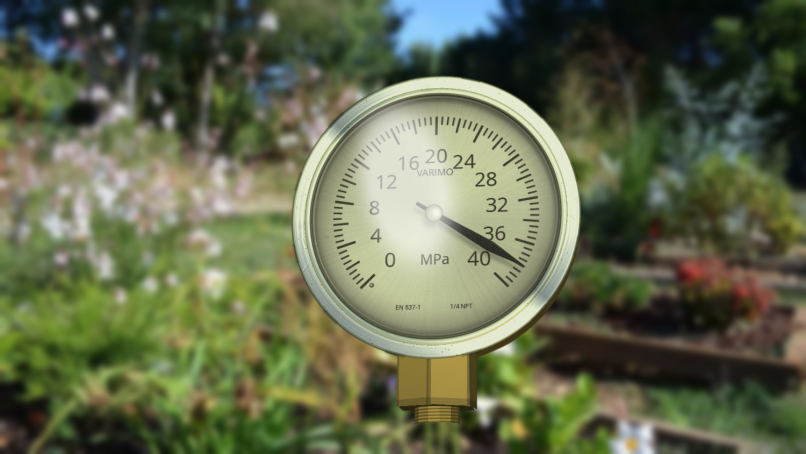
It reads 38 MPa
